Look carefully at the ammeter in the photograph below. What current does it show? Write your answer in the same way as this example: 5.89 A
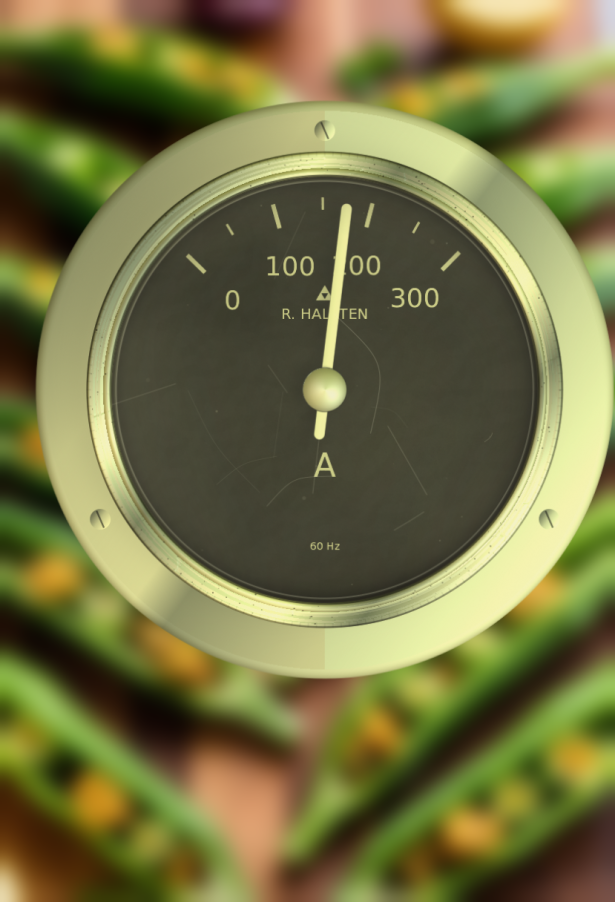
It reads 175 A
